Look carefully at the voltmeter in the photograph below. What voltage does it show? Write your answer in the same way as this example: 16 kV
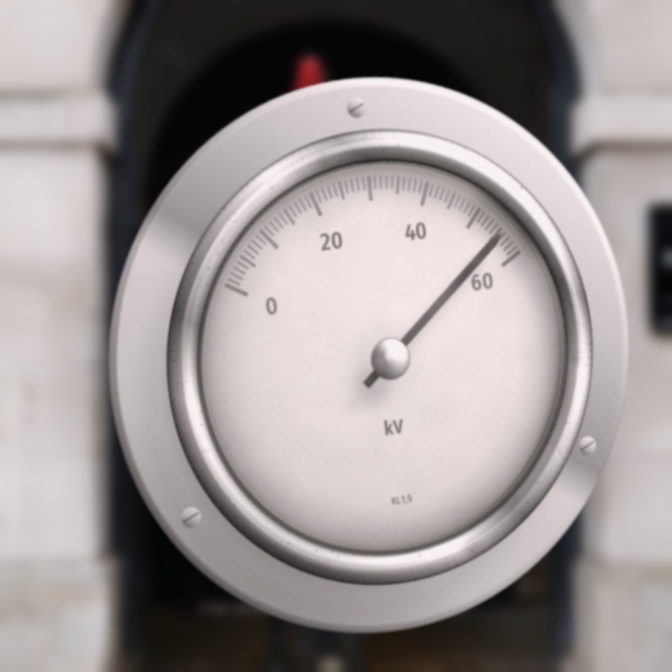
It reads 55 kV
